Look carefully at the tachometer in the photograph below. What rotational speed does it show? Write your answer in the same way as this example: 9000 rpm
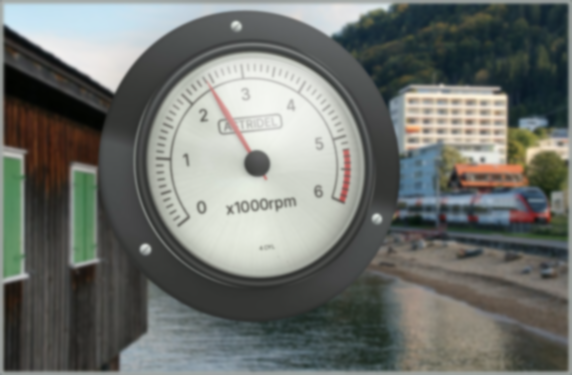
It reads 2400 rpm
